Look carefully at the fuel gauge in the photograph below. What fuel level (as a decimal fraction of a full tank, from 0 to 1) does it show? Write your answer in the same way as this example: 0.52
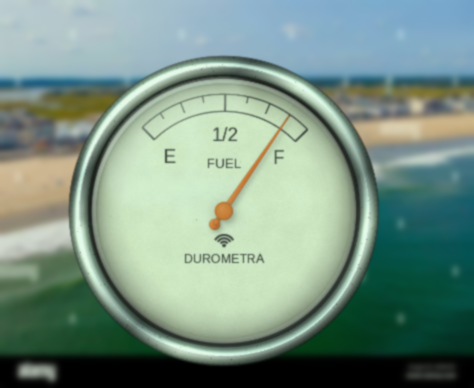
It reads 0.875
